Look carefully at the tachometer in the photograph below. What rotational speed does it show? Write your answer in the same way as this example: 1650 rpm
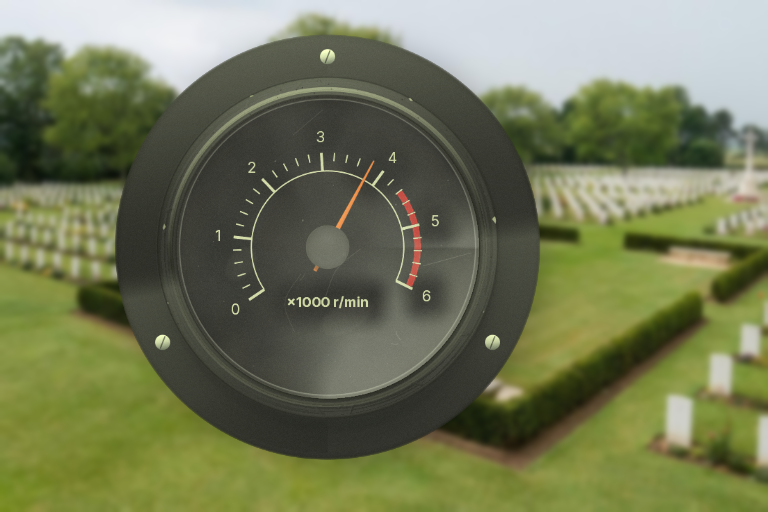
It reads 3800 rpm
